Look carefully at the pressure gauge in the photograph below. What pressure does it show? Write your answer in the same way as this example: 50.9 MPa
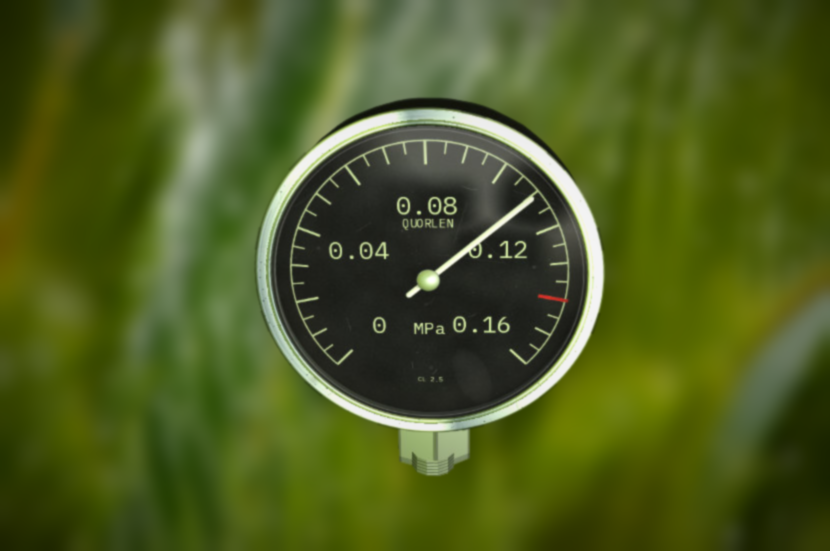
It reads 0.11 MPa
